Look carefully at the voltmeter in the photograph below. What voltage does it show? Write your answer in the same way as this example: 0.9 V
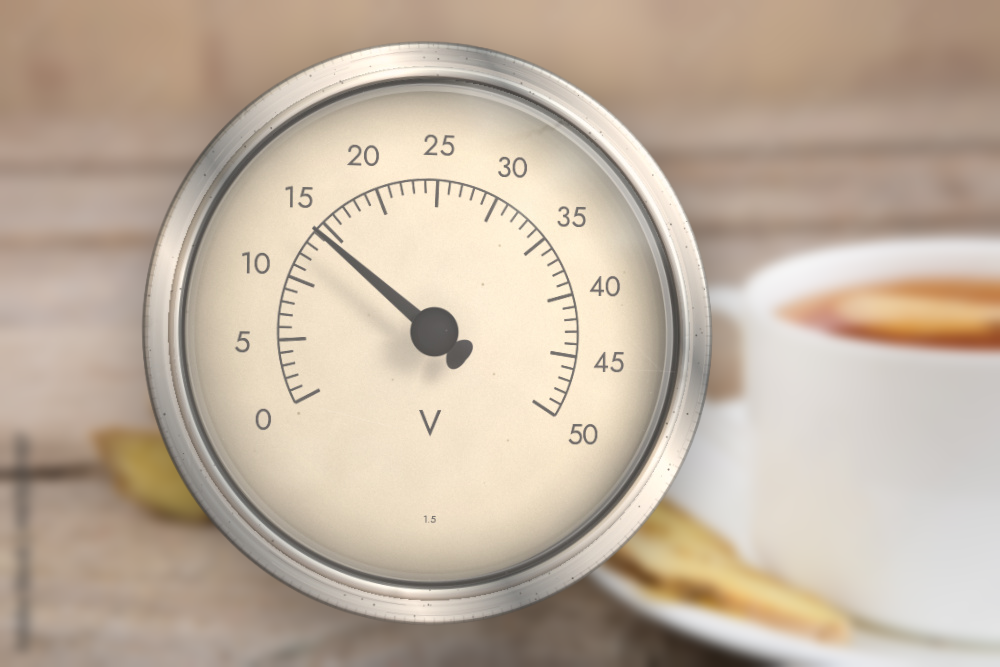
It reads 14 V
